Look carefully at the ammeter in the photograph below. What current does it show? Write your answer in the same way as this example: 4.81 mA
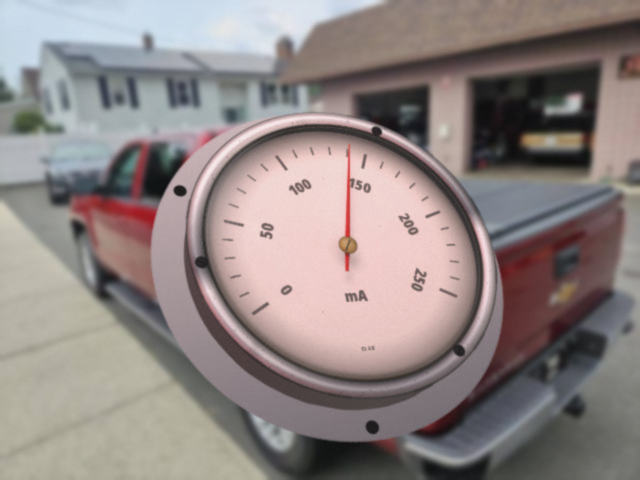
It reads 140 mA
